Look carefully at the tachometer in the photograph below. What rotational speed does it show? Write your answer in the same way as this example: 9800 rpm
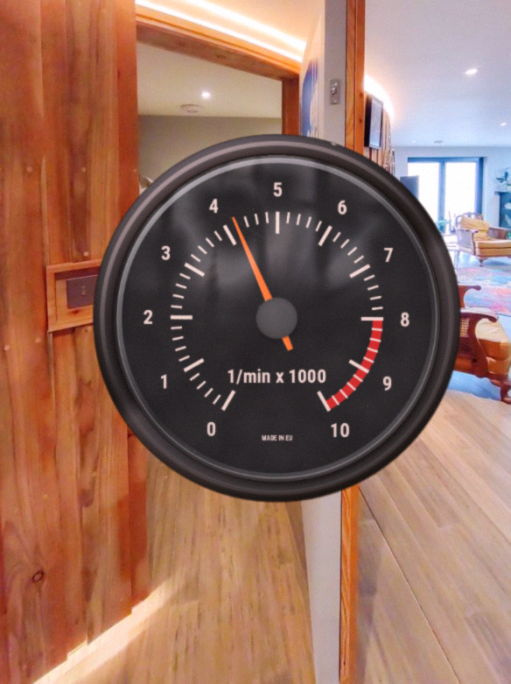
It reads 4200 rpm
